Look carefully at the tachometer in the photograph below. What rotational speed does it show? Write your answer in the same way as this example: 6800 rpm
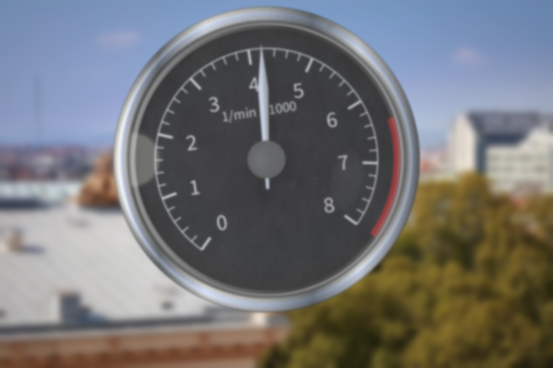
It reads 4200 rpm
